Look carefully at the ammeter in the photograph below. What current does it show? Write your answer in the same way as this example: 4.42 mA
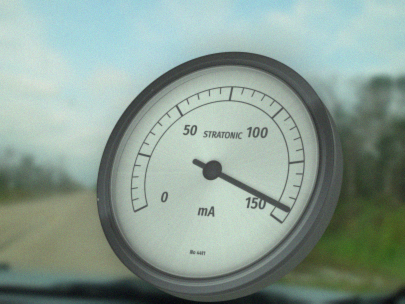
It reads 145 mA
